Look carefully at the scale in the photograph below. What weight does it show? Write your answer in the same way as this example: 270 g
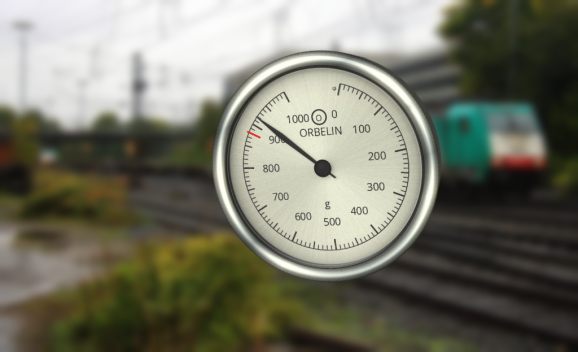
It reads 920 g
